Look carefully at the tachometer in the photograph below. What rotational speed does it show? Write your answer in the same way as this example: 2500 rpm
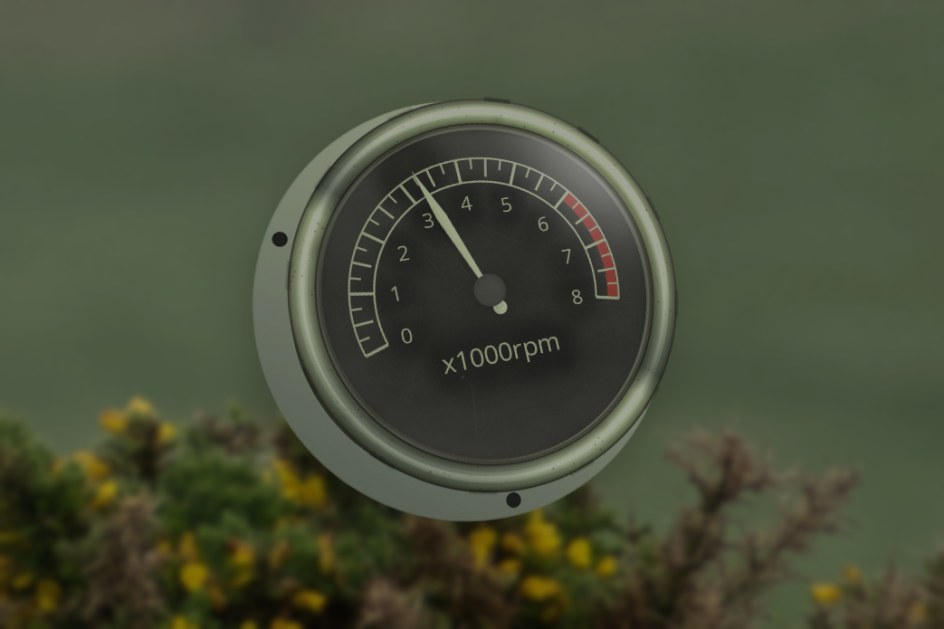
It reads 3250 rpm
